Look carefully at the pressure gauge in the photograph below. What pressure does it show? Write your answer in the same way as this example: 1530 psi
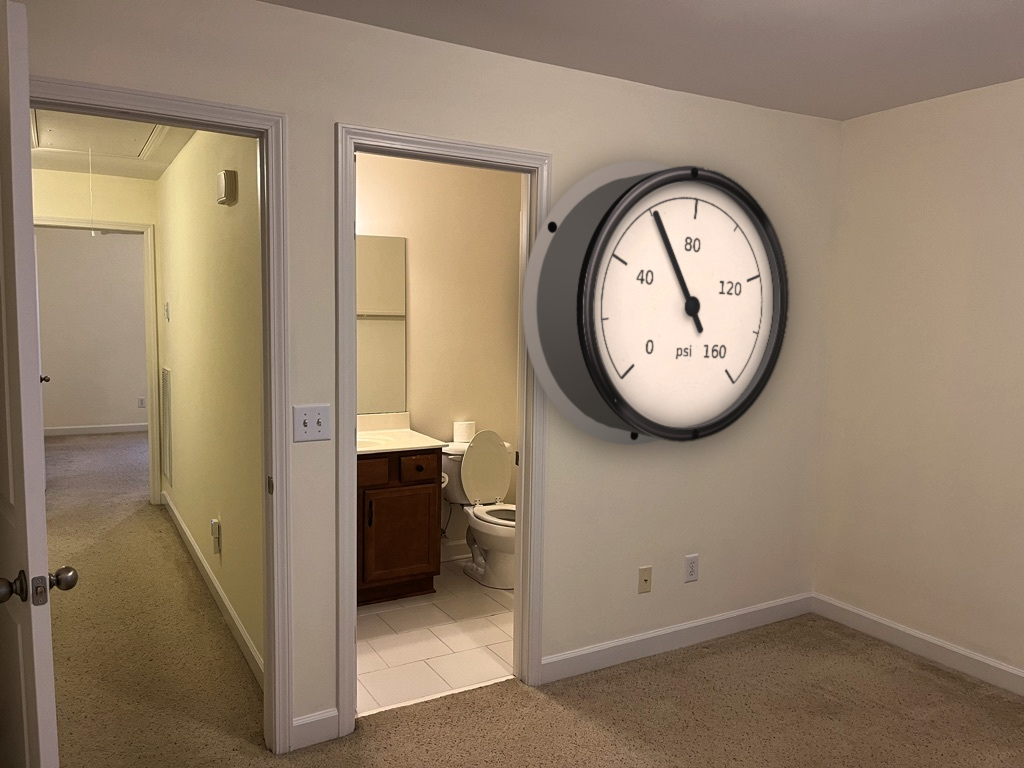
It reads 60 psi
